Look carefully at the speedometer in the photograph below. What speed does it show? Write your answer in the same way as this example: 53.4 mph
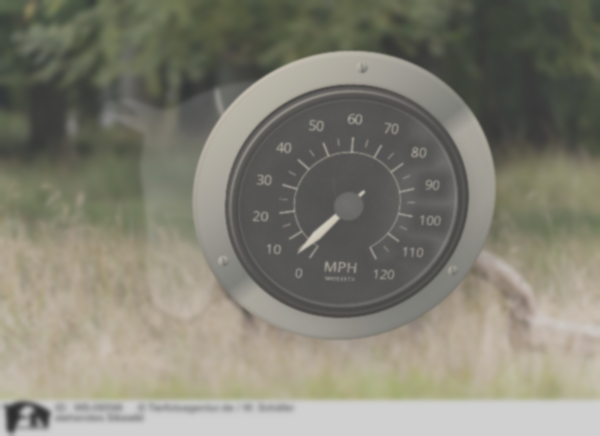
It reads 5 mph
